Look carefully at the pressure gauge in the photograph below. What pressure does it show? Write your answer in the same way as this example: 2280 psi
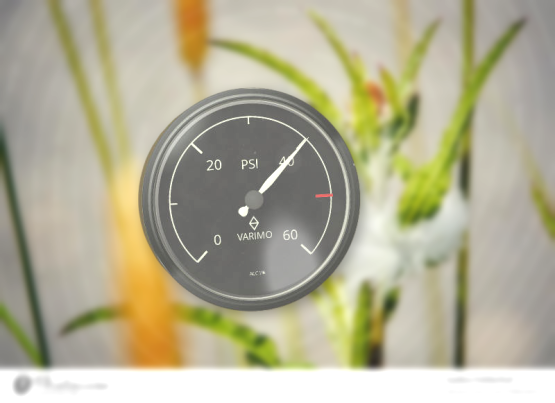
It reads 40 psi
